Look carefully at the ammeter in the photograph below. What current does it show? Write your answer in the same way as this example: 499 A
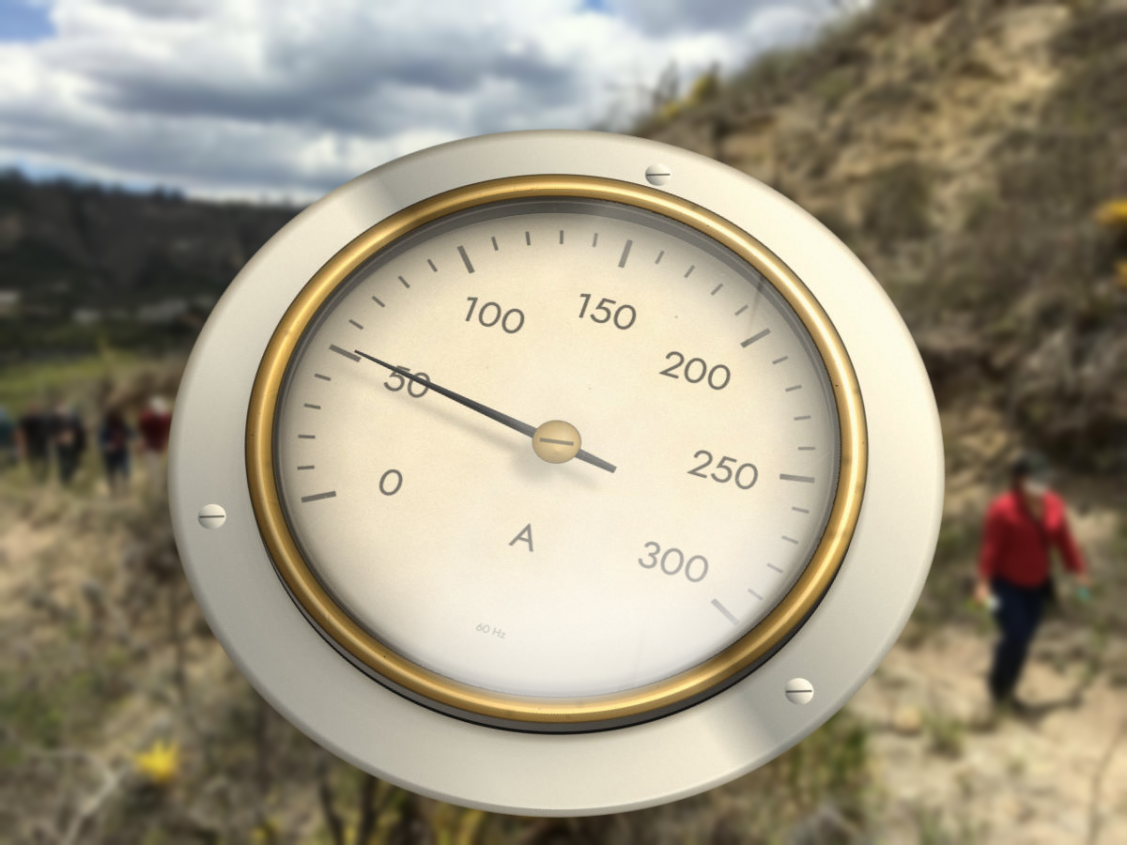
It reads 50 A
